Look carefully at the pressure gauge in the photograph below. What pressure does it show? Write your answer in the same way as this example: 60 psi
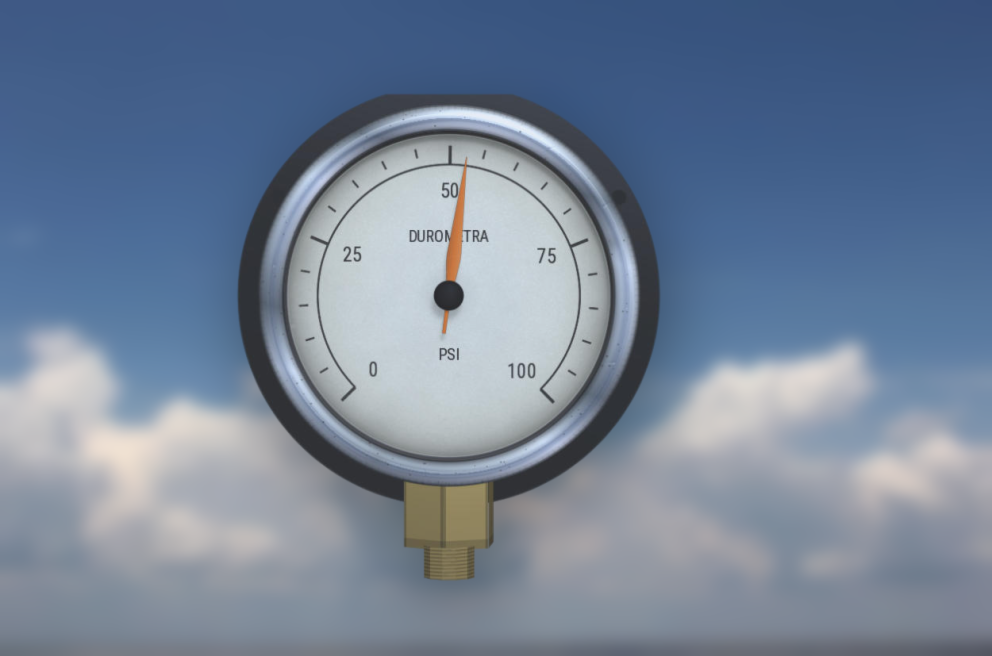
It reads 52.5 psi
